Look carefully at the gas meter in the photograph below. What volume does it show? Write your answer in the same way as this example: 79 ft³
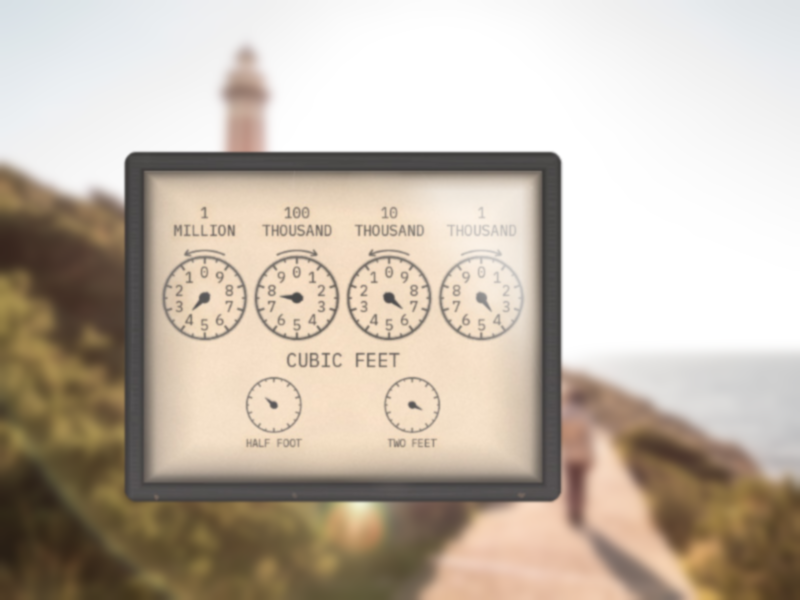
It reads 376400 ft³
